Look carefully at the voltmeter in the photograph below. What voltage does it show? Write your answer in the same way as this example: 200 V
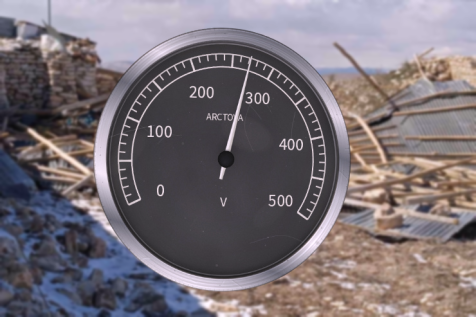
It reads 270 V
